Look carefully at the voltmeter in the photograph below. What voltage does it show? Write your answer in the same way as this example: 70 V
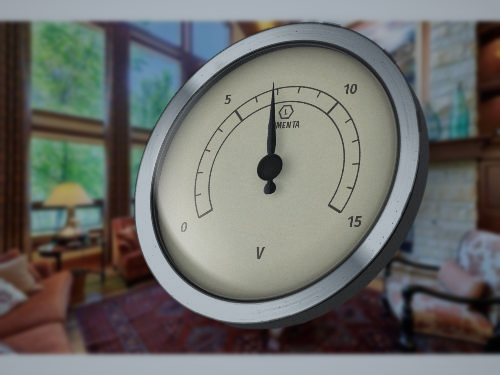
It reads 7 V
